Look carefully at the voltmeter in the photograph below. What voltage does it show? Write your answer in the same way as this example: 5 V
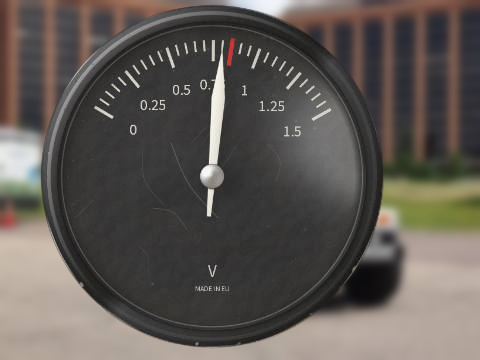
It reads 0.8 V
